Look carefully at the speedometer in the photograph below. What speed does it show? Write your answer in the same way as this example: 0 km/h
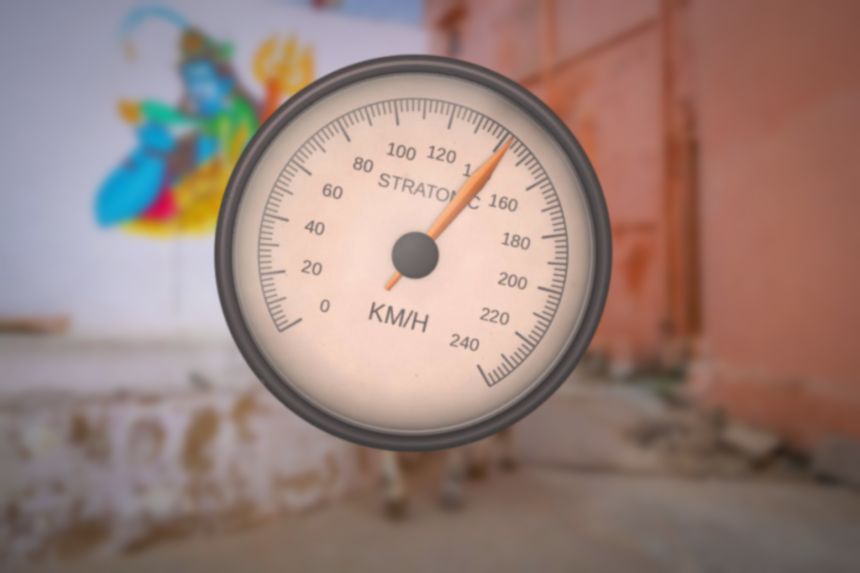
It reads 142 km/h
